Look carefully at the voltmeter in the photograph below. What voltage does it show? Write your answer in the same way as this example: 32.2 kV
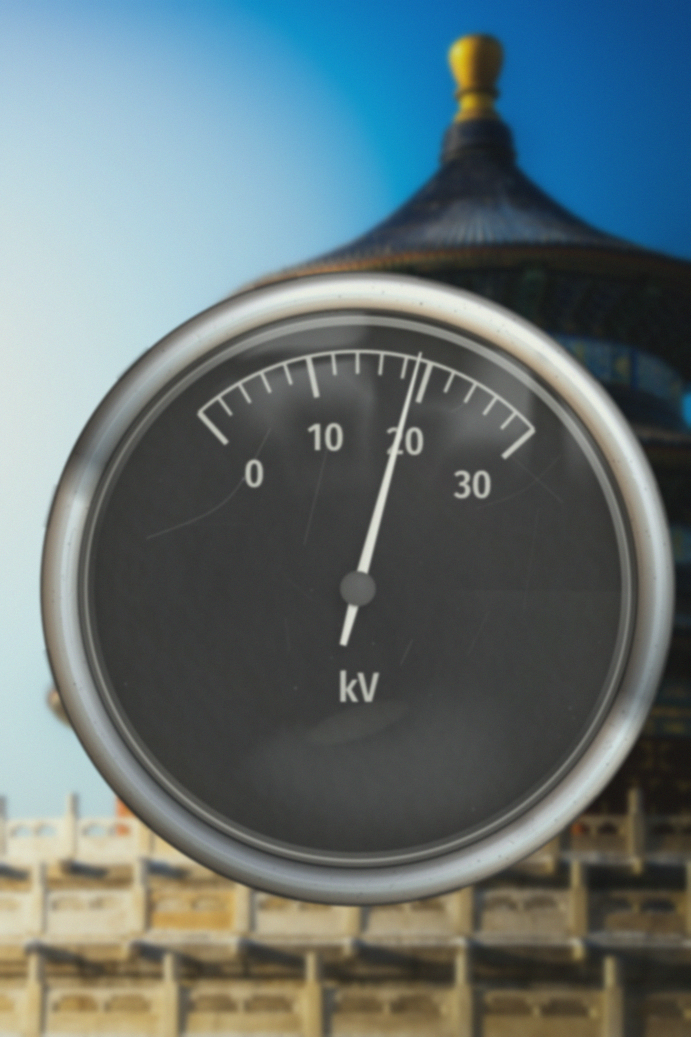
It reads 19 kV
